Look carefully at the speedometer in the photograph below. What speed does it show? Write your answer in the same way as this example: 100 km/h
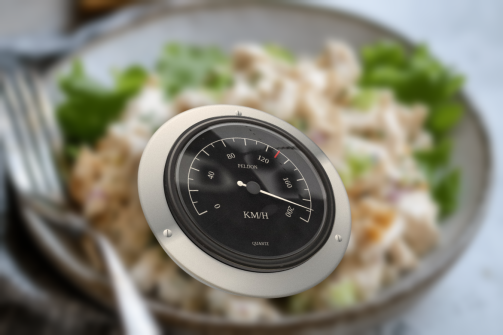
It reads 190 km/h
